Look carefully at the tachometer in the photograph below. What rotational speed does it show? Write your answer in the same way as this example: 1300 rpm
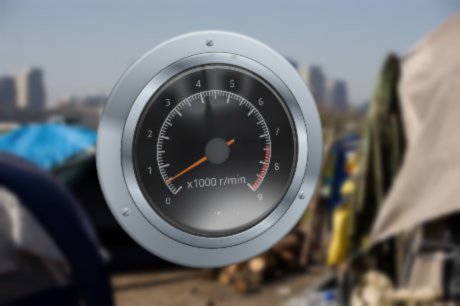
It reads 500 rpm
